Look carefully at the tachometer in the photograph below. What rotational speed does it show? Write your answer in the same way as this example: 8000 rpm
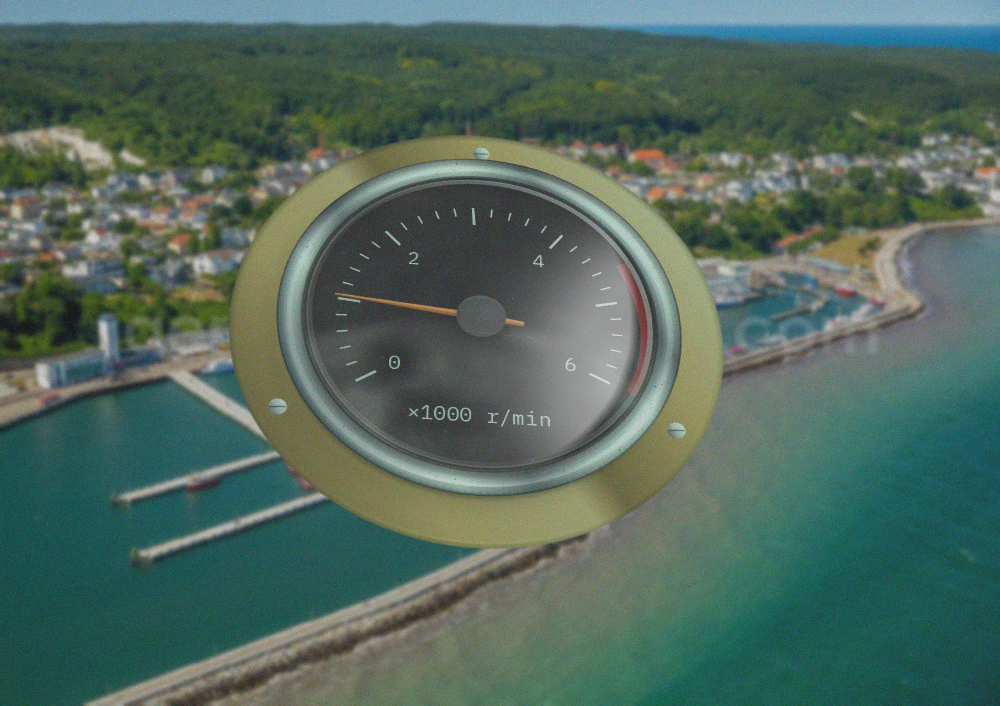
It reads 1000 rpm
